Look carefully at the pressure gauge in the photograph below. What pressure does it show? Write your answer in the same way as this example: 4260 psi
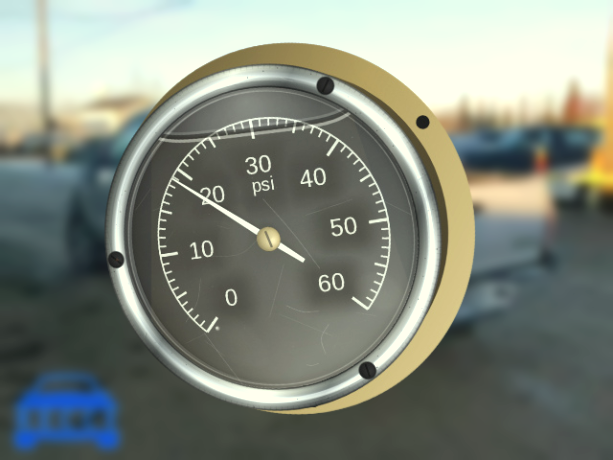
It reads 19 psi
